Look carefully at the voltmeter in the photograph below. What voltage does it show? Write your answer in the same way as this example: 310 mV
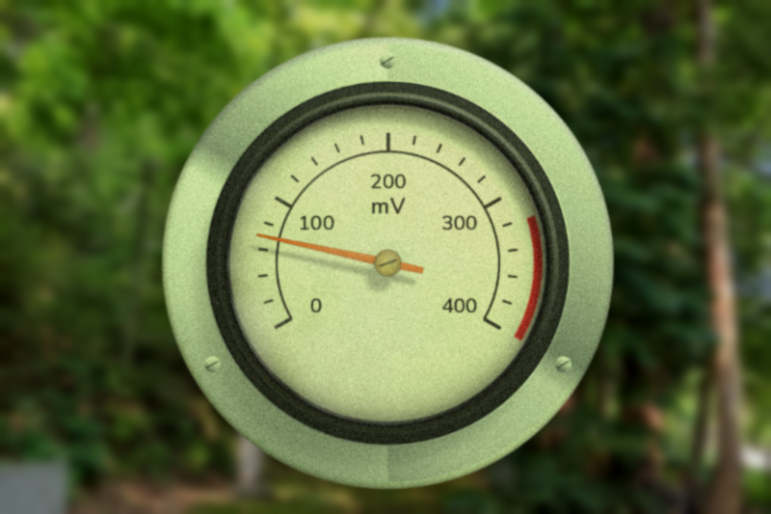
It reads 70 mV
